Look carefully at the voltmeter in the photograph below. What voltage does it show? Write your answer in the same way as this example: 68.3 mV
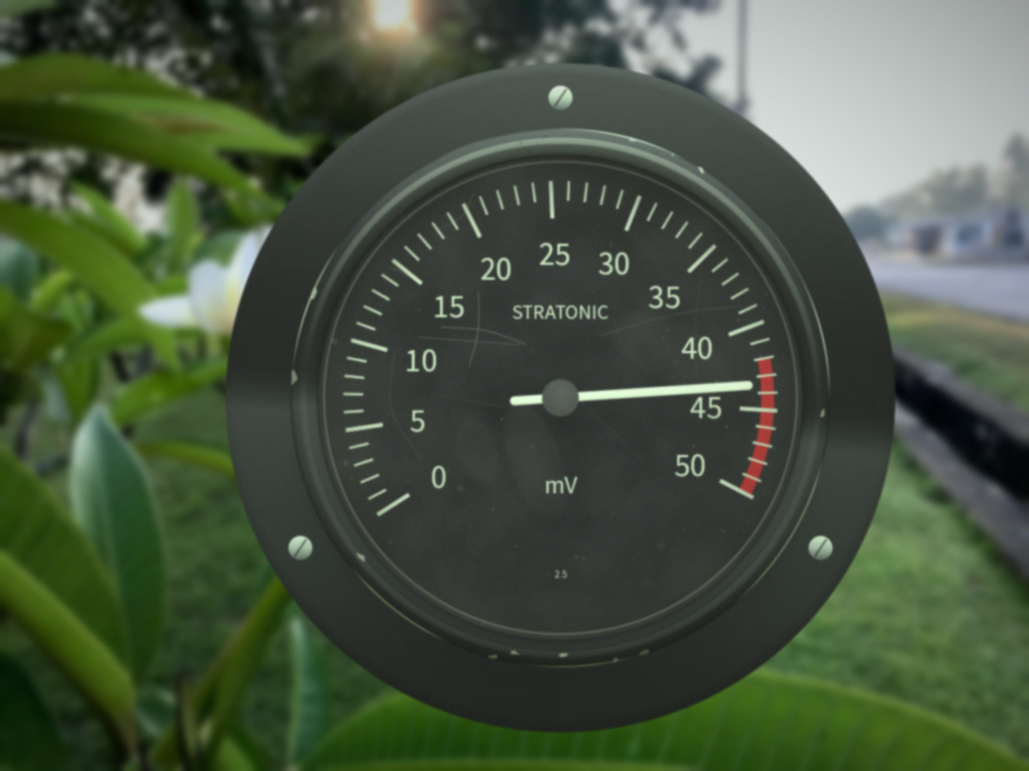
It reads 43.5 mV
